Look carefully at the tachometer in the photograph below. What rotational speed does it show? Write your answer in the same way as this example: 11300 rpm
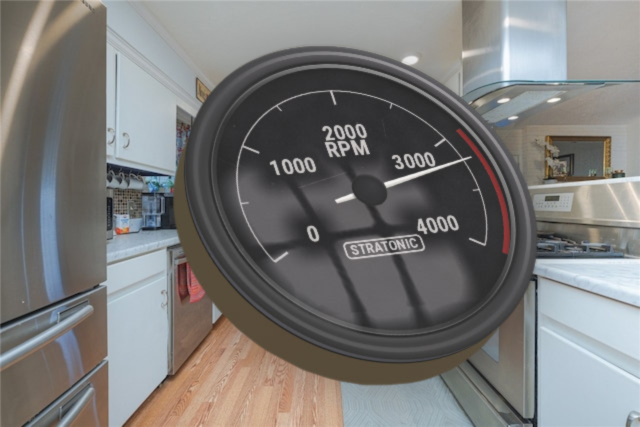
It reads 3250 rpm
